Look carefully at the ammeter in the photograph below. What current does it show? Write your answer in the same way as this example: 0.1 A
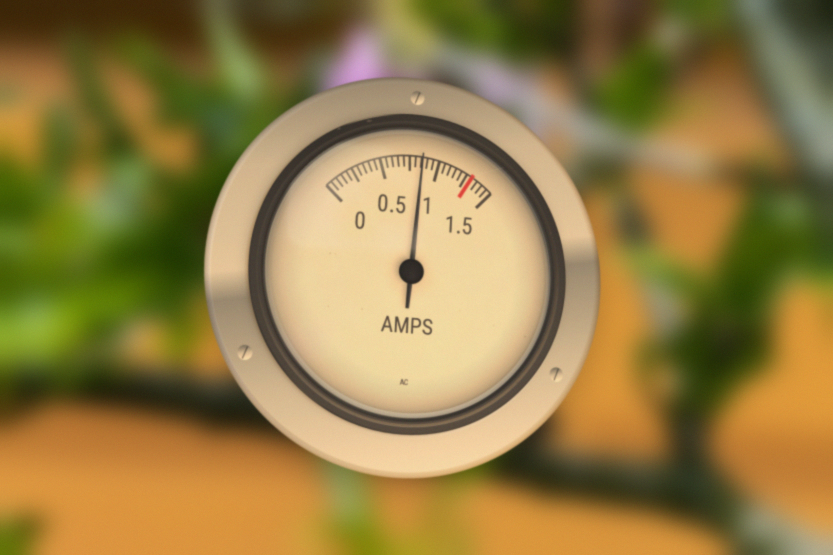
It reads 0.85 A
